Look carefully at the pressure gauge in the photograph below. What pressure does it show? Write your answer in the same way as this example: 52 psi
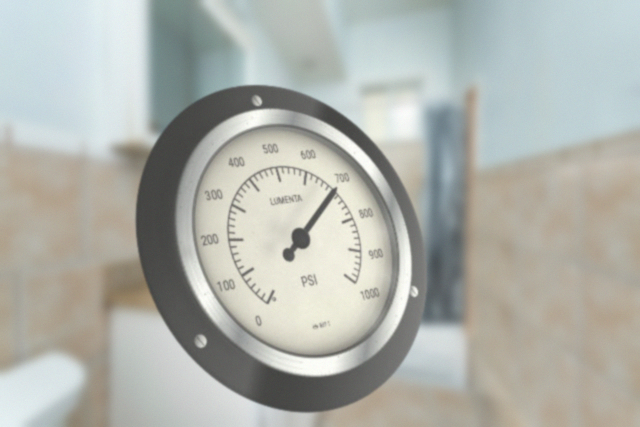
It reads 700 psi
